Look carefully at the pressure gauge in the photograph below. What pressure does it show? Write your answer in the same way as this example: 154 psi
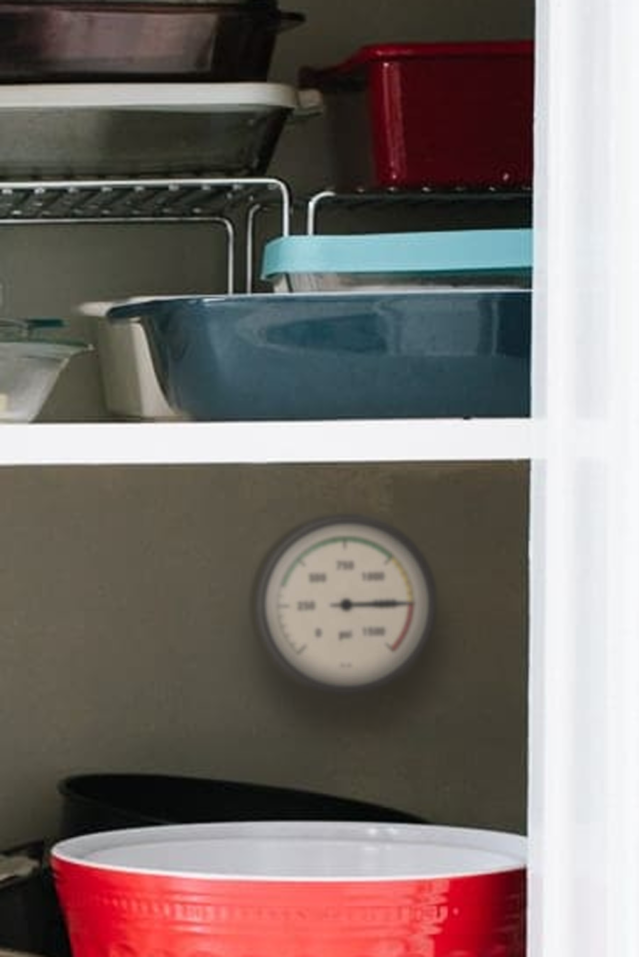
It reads 1250 psi
